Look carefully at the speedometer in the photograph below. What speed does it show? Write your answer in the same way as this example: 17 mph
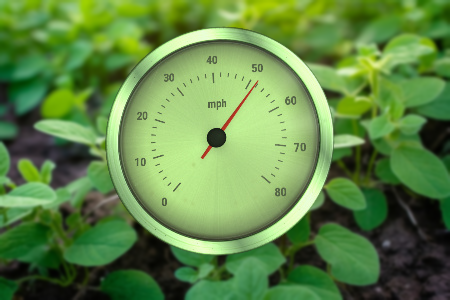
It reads 52 mph
